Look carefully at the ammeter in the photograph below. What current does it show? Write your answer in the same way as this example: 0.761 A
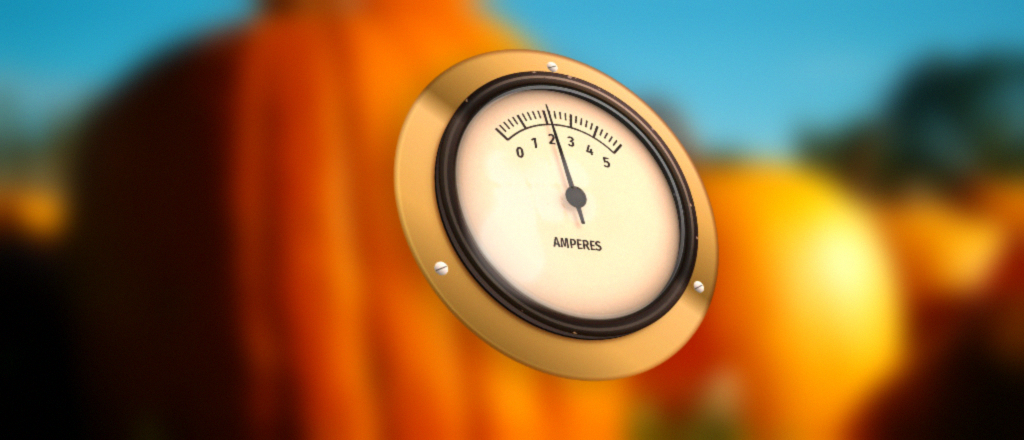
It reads 2 A
